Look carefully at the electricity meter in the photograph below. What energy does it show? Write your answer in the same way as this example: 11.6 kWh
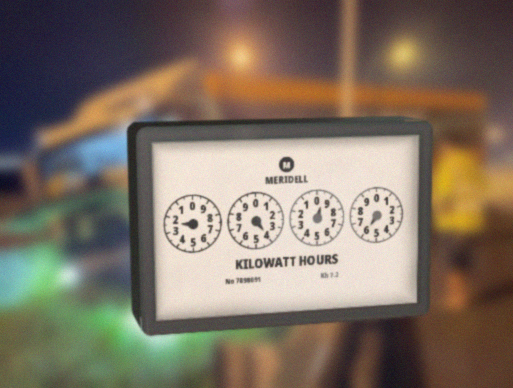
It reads 2396 kWh
